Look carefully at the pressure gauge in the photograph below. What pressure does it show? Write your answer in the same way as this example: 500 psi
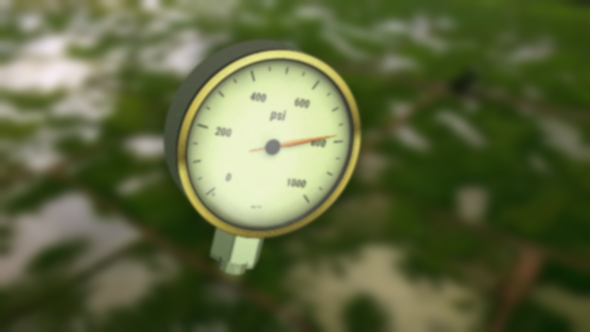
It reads 775 psi
